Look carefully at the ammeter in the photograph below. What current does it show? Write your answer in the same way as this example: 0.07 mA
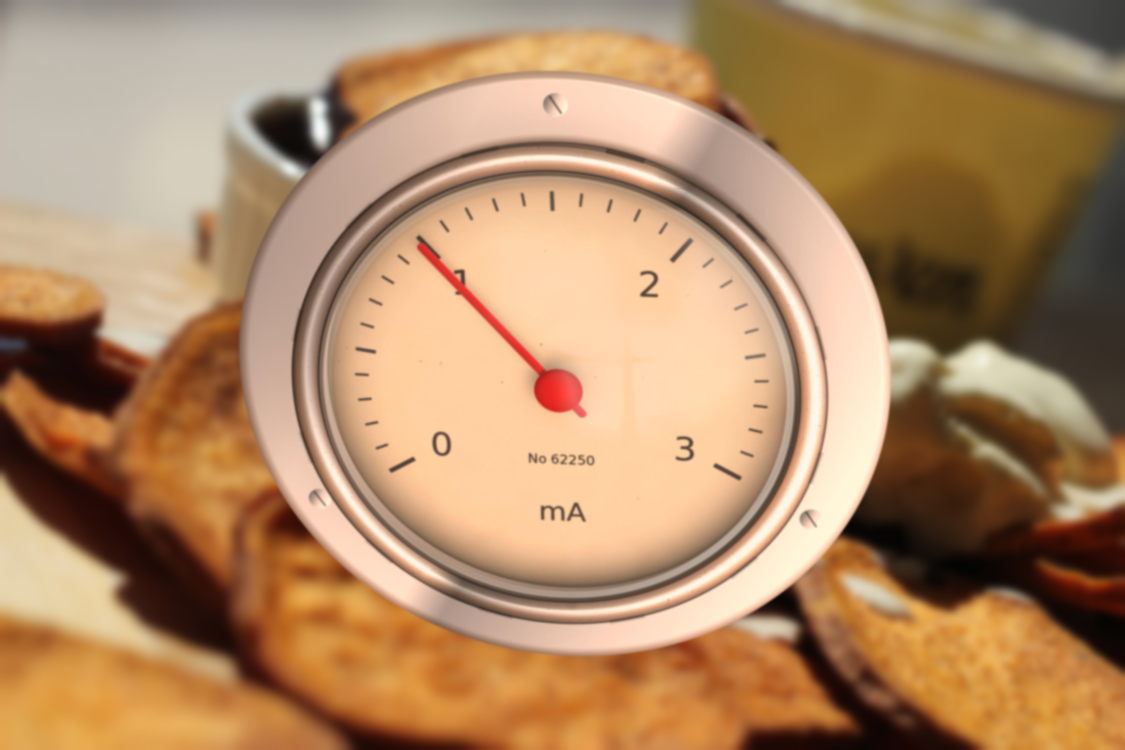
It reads 1 mA
